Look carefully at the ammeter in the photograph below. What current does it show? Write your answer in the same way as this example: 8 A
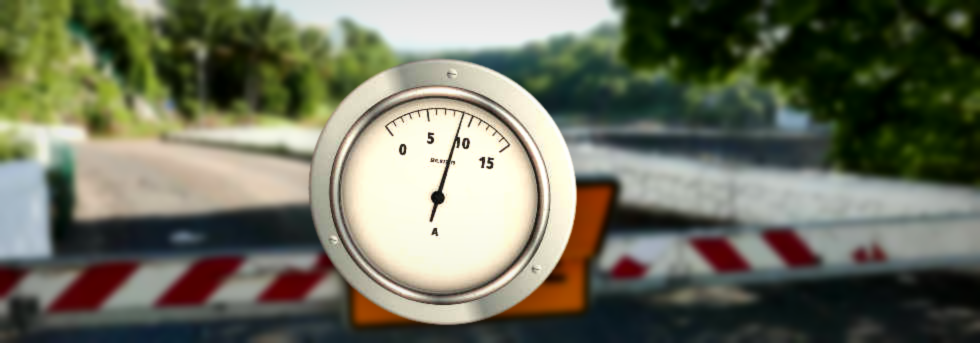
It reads 9 A
